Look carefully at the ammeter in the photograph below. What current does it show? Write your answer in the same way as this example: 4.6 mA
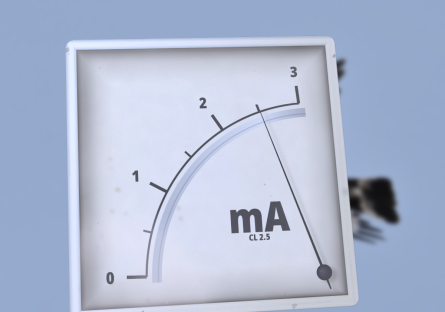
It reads 2.5 mA
